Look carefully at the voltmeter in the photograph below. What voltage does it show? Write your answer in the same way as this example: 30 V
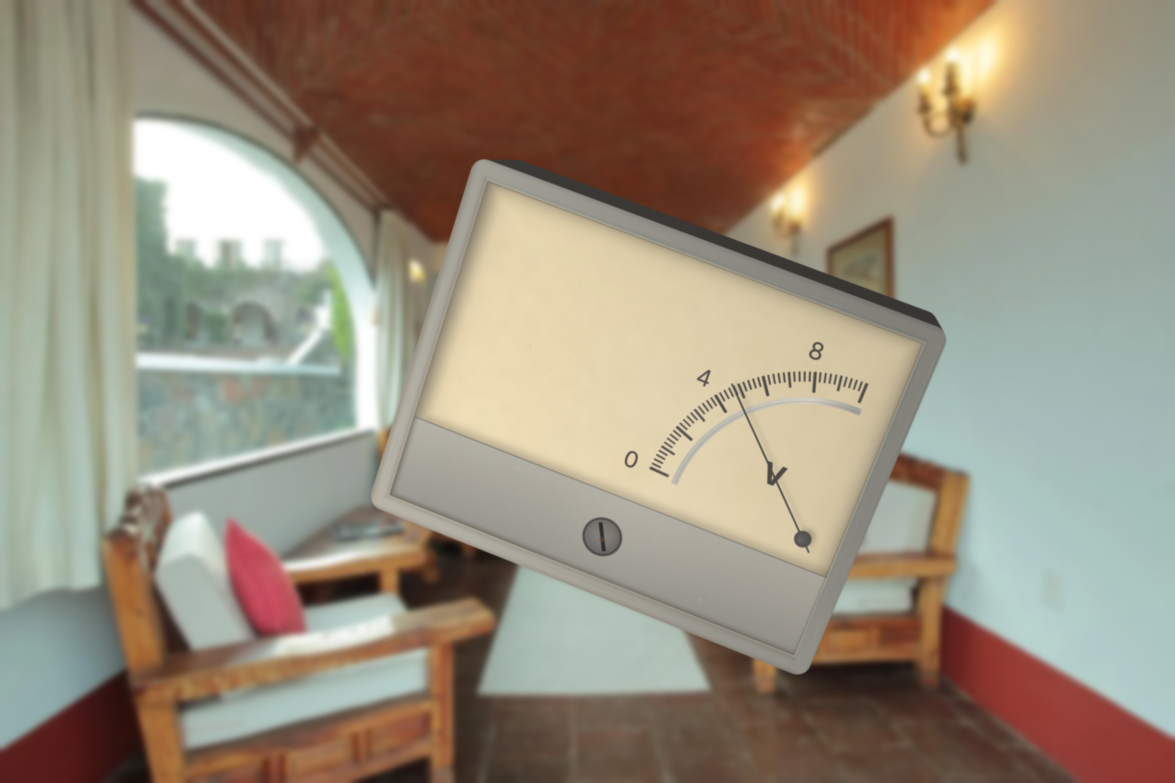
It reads 4.8 V
